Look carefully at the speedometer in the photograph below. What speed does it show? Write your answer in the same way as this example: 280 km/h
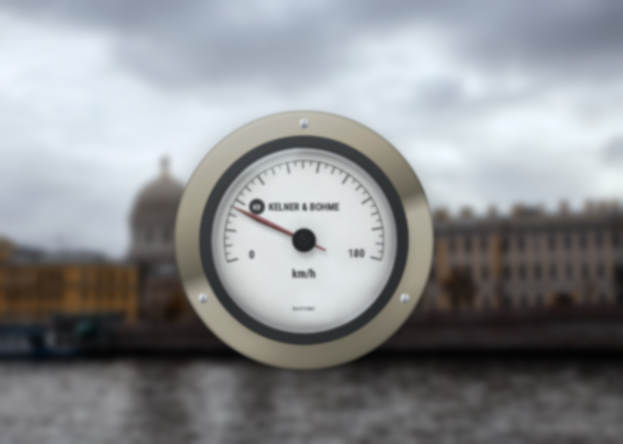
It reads 35 km/h
